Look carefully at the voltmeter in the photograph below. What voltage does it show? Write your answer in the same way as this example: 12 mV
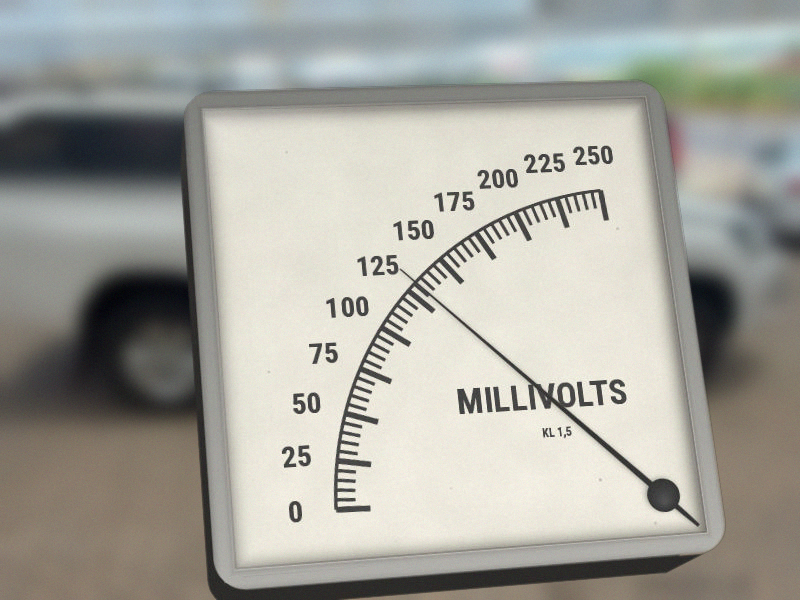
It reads 130 mV
